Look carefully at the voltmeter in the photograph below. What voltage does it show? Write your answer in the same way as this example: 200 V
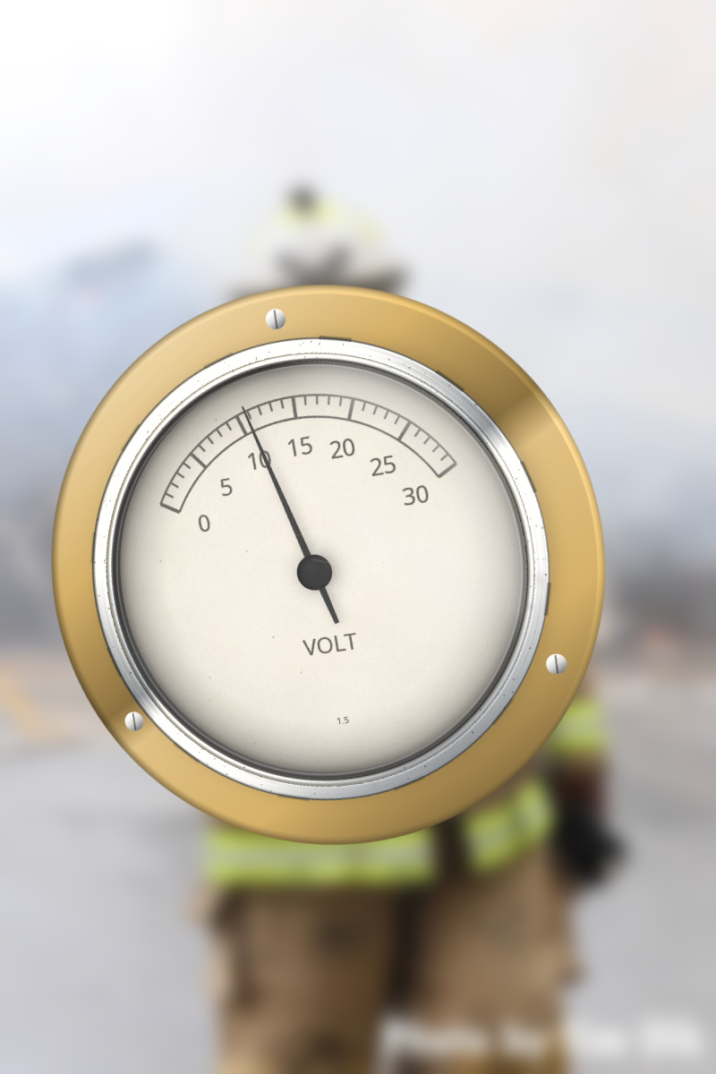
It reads 11 V
